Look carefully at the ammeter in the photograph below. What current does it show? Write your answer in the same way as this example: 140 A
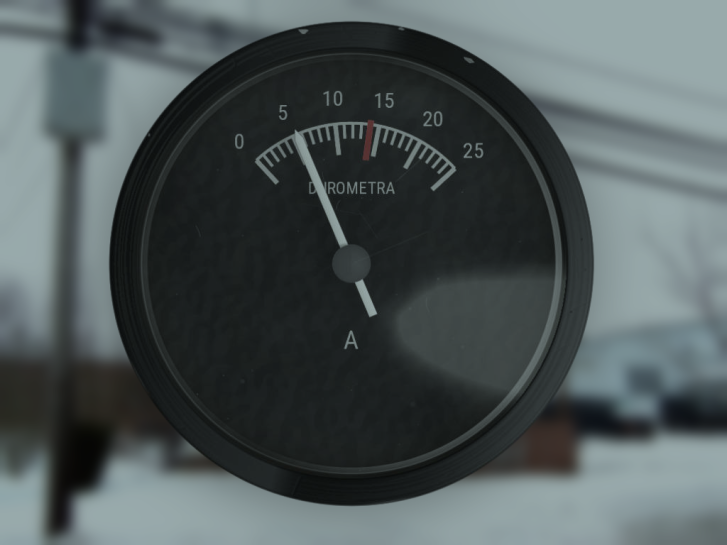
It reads 5.5 A
